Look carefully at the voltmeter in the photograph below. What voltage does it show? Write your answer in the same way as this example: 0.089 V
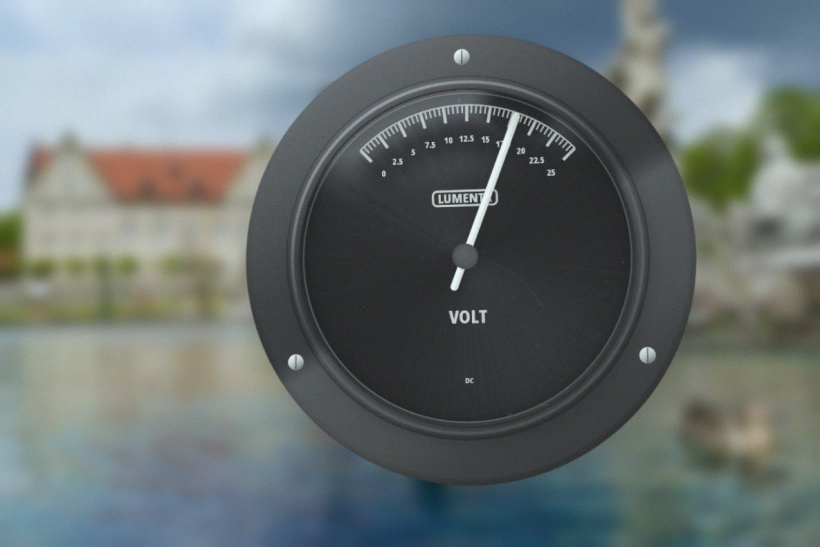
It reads 18 V
